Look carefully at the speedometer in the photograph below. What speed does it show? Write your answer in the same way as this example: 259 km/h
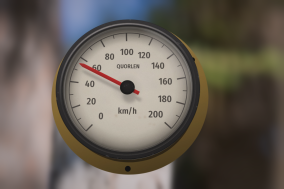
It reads 55 km/h
